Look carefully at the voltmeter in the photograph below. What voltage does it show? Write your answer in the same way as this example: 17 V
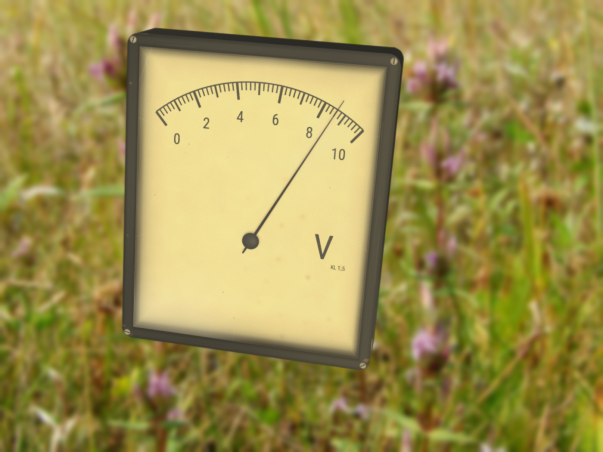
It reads 8.6 V
